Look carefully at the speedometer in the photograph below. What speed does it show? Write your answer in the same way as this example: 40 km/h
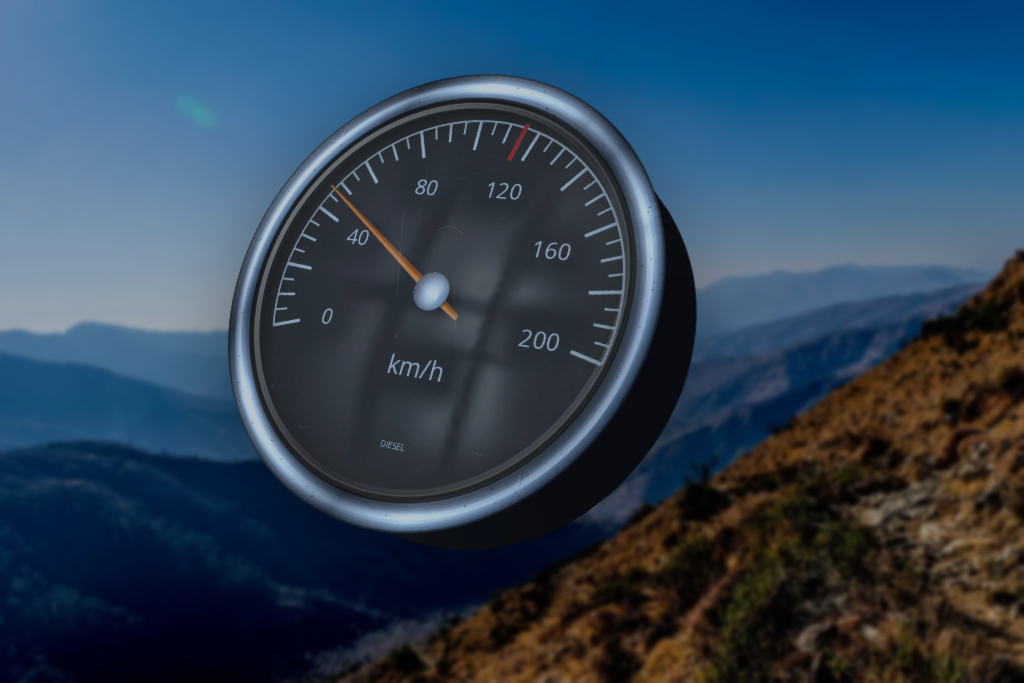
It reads 47.5 km/h
